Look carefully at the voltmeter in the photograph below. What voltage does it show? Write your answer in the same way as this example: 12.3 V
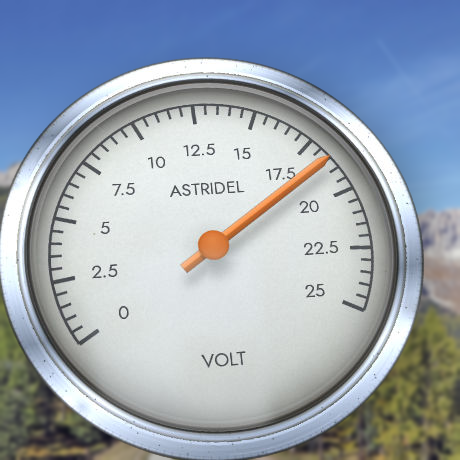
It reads 18.5 V
